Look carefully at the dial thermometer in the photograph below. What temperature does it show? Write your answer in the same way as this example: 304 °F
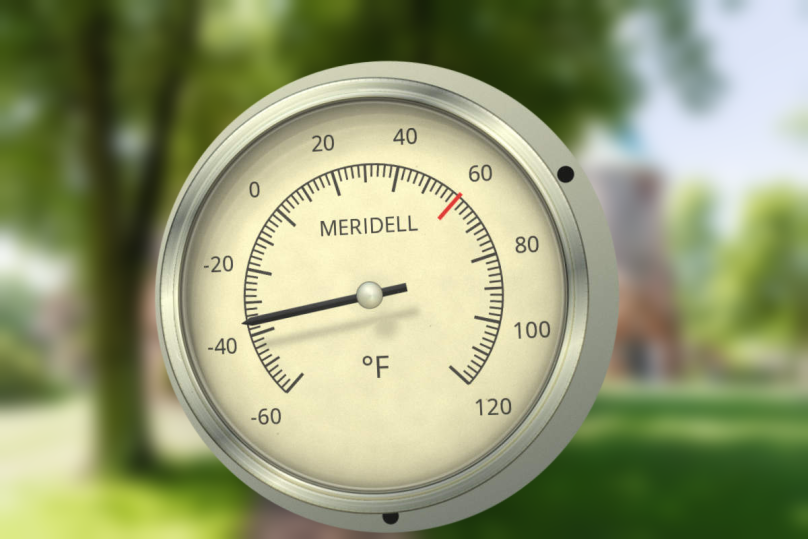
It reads -36 °F
